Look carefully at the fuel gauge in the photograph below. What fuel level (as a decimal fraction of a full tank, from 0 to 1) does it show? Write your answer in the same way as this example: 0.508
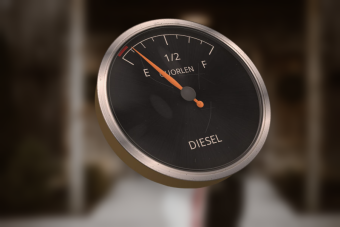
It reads 0.125
